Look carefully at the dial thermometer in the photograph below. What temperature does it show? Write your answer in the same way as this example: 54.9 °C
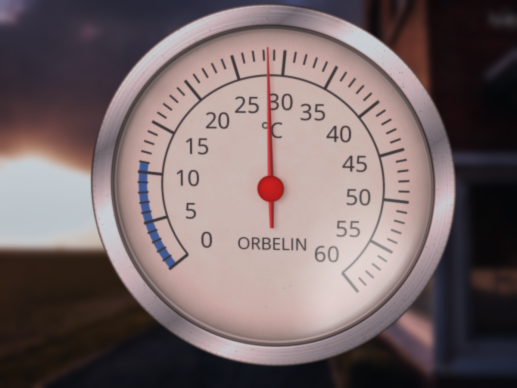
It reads 28.5 °C
